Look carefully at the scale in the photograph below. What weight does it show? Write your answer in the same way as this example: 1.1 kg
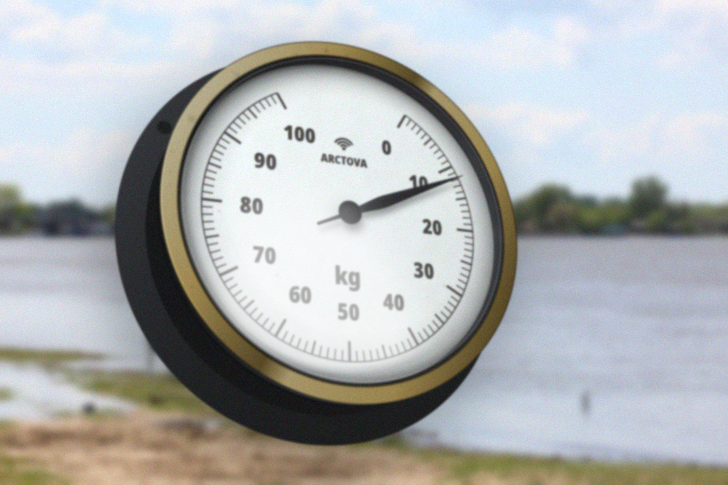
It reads 12 kg
